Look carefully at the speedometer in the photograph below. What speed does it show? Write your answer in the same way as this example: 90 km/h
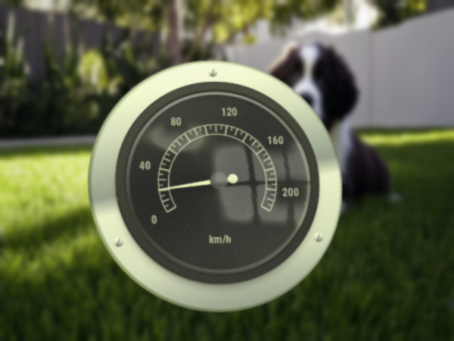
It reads 20 km/h
